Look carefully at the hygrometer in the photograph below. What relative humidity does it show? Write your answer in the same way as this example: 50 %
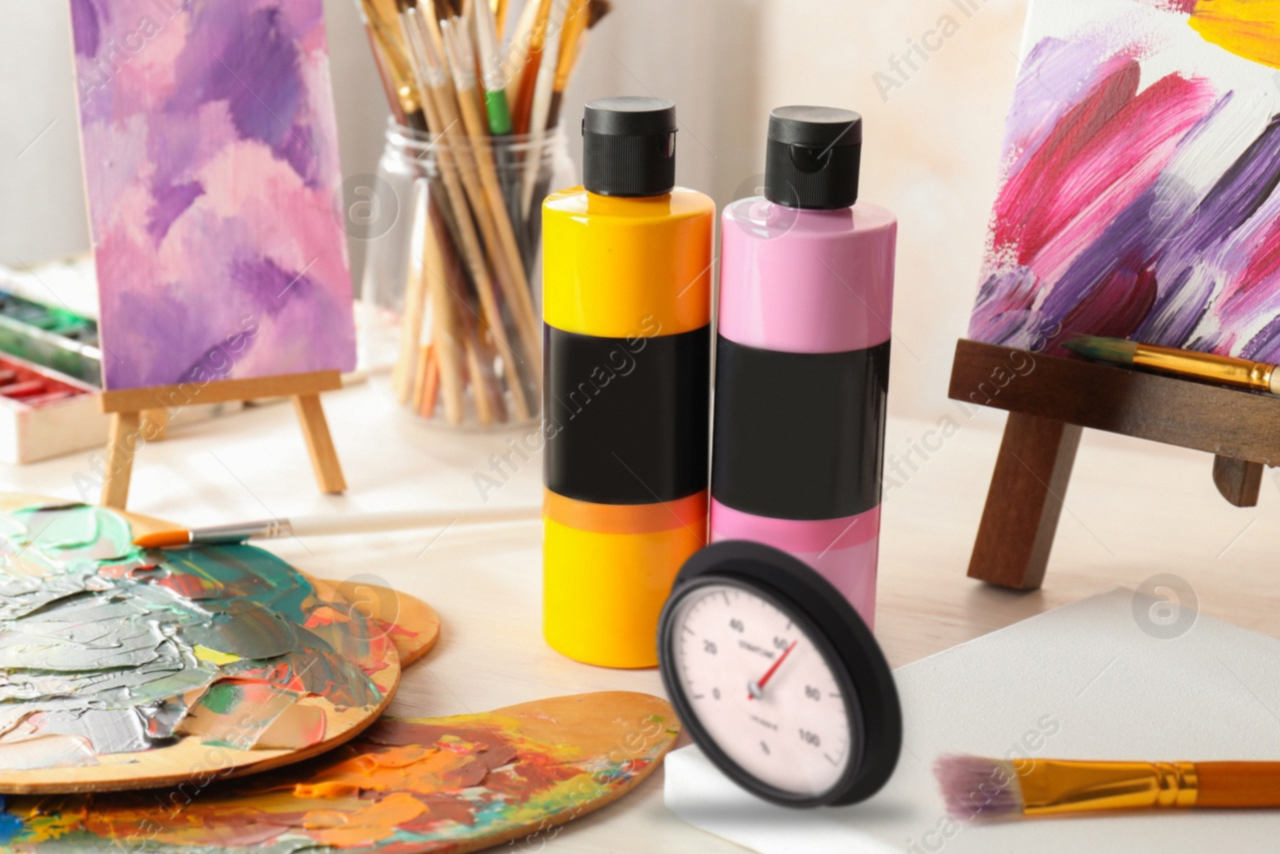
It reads 64 %
